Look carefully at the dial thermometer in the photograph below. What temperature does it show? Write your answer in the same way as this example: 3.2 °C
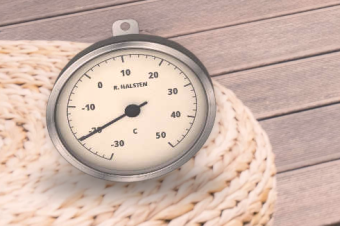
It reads -20 °C
